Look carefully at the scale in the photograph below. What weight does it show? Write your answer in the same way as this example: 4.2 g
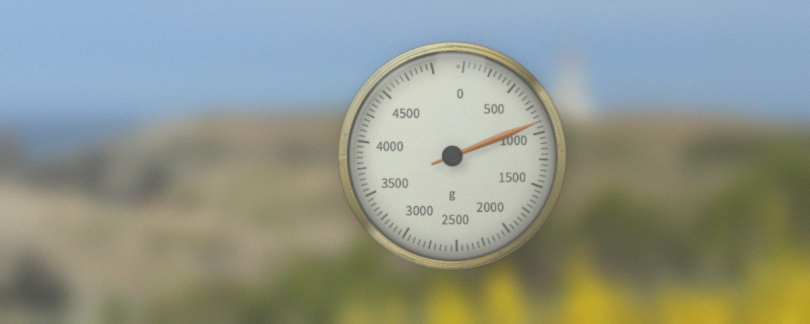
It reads 900 g
